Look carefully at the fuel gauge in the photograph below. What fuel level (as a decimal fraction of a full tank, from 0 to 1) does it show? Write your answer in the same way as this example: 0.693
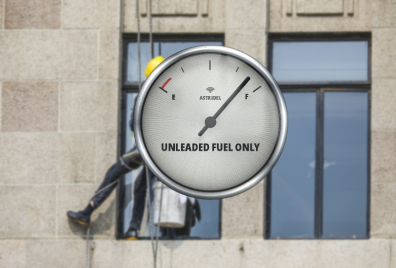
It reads 0.875
